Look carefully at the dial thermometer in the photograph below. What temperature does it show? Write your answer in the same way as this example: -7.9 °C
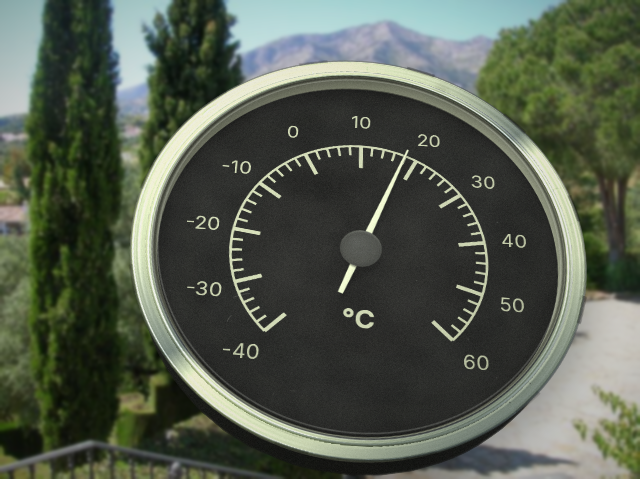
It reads 18 °C
